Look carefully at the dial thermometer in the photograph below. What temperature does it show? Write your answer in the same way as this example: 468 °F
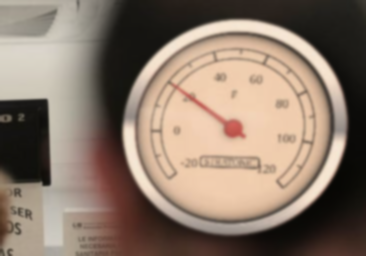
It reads 20 °F
